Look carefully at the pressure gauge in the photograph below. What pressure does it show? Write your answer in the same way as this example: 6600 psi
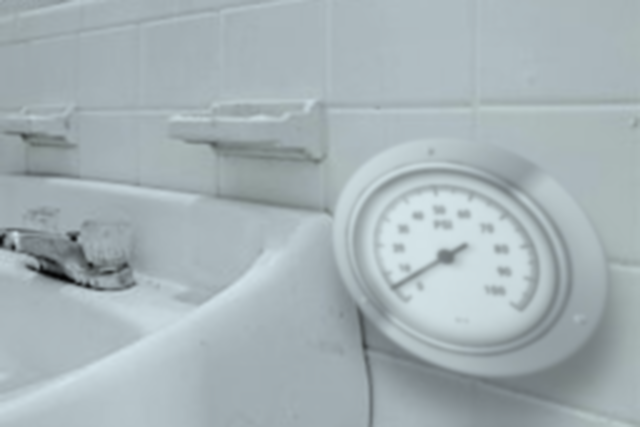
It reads 5 psi
